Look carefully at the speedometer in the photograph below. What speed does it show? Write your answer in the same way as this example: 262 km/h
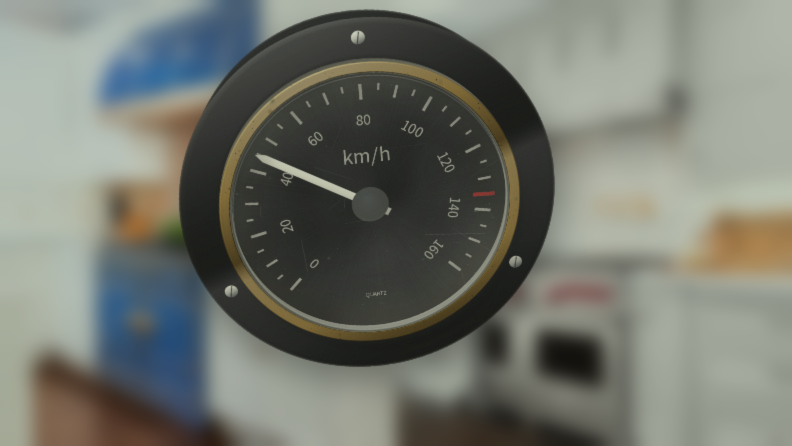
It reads 45 km/h
